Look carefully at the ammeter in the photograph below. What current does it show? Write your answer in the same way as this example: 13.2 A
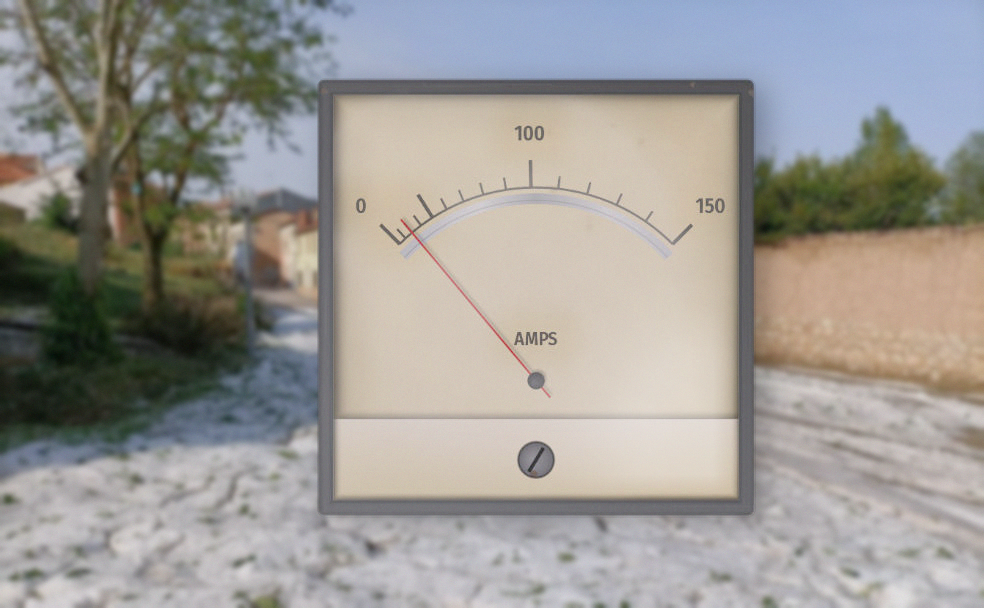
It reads 30 A
